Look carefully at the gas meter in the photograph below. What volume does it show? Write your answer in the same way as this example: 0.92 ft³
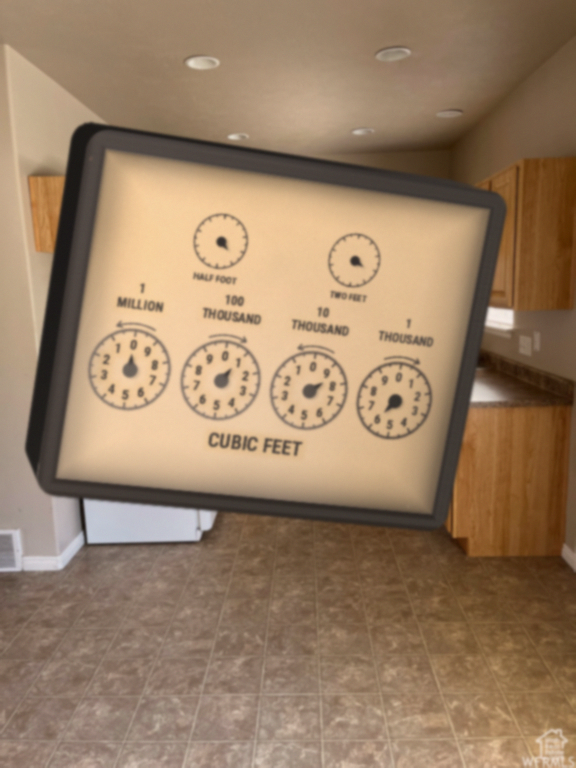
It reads 8600 ft³
